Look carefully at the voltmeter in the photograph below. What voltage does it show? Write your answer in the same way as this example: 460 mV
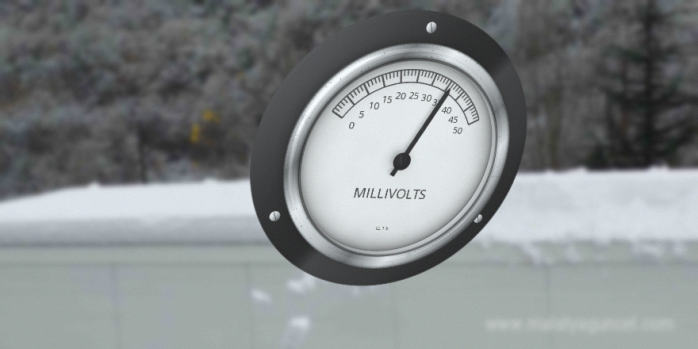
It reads 35 mV
